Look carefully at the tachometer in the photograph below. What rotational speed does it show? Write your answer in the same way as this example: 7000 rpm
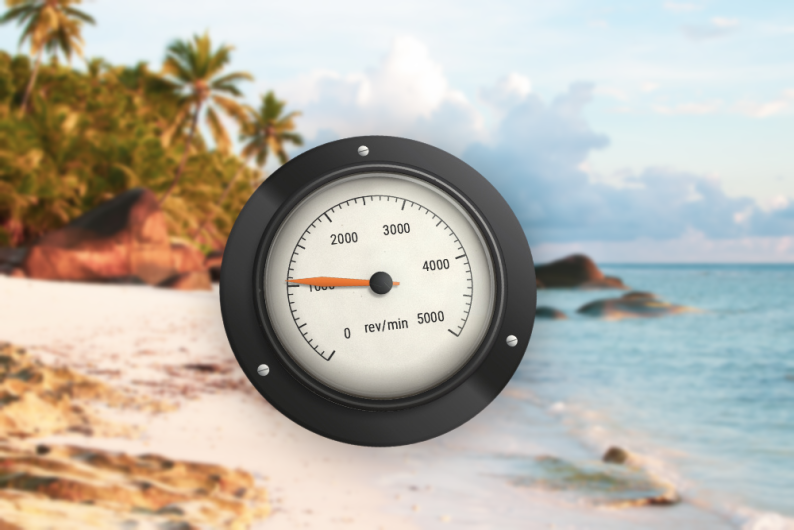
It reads 1050 rpm
